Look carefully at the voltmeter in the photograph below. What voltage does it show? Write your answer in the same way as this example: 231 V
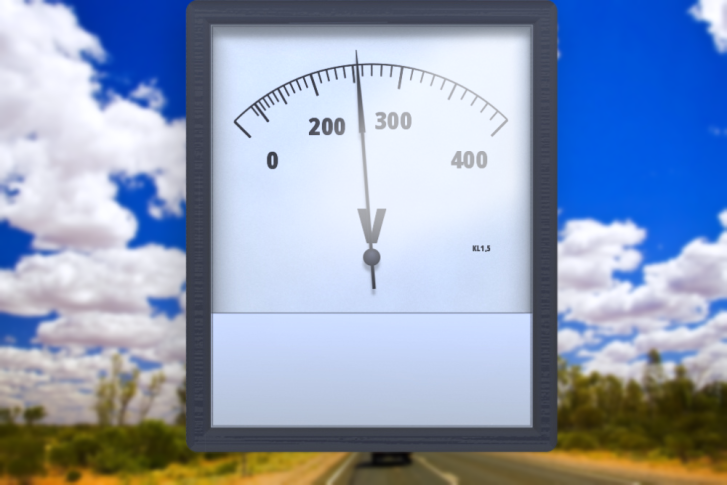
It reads 255 V
